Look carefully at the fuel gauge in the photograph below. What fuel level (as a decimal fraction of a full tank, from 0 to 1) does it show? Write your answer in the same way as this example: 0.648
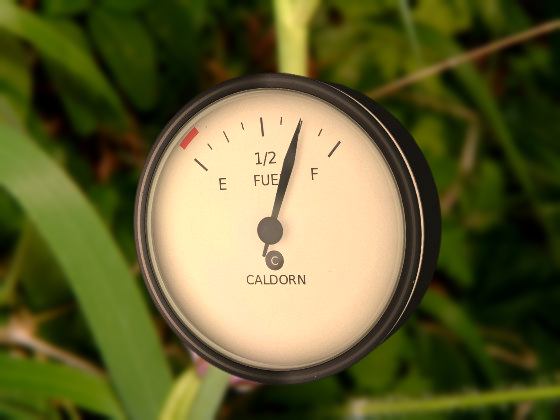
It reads 0.75
